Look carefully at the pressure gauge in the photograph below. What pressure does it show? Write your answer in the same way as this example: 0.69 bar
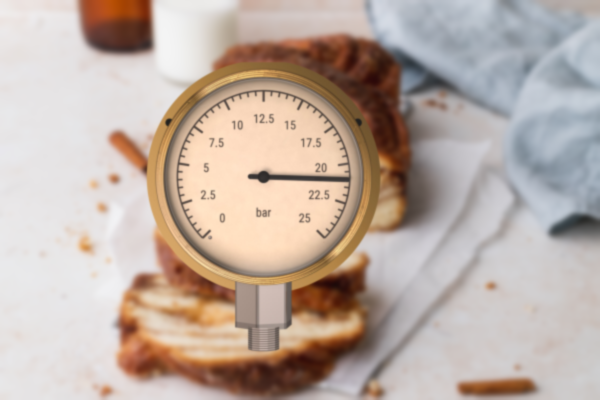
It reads 21 bar
